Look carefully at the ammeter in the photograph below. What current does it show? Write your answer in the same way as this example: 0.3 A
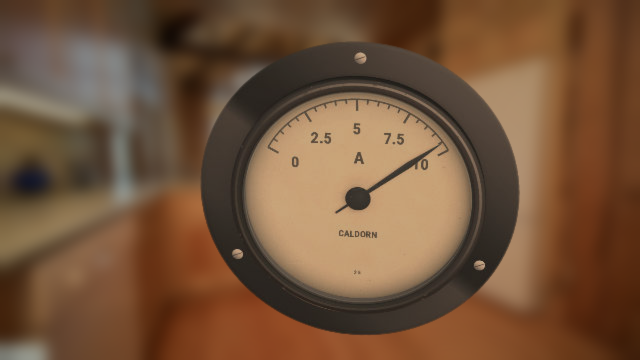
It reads 9.5 A
